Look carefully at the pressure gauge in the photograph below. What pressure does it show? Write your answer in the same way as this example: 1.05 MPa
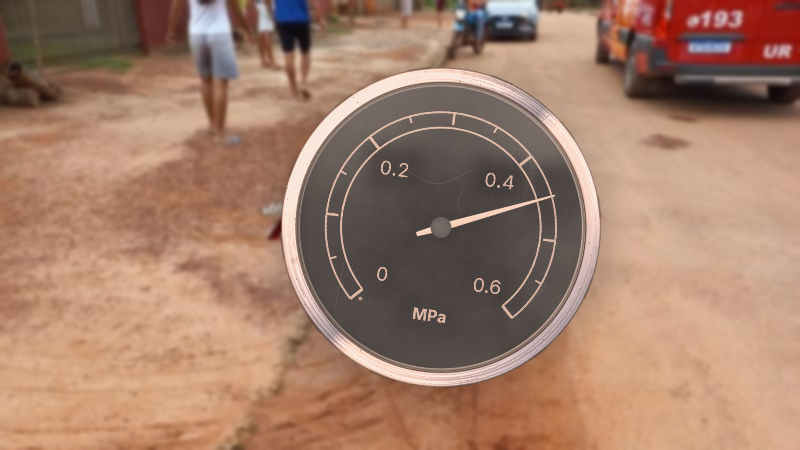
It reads 0.45 MPa
